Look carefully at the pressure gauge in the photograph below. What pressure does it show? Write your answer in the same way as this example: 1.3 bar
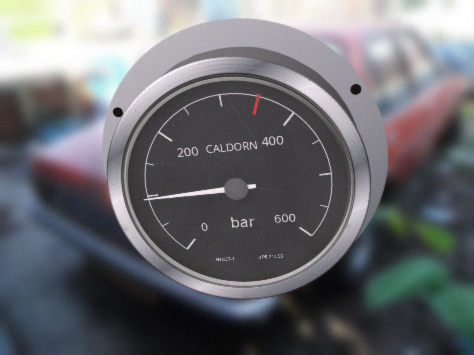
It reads 100 bar
